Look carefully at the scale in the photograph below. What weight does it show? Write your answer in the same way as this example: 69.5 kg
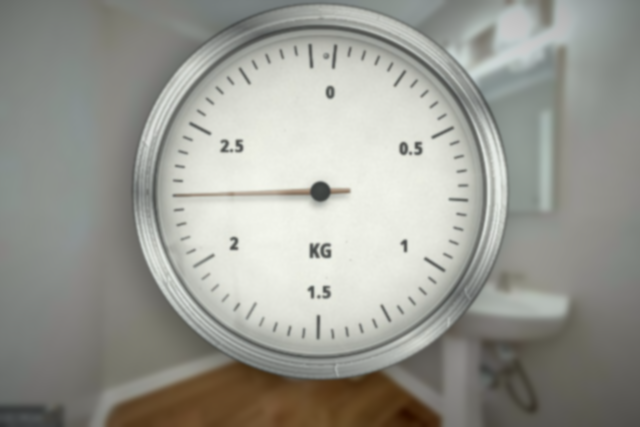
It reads 2.25 kg
